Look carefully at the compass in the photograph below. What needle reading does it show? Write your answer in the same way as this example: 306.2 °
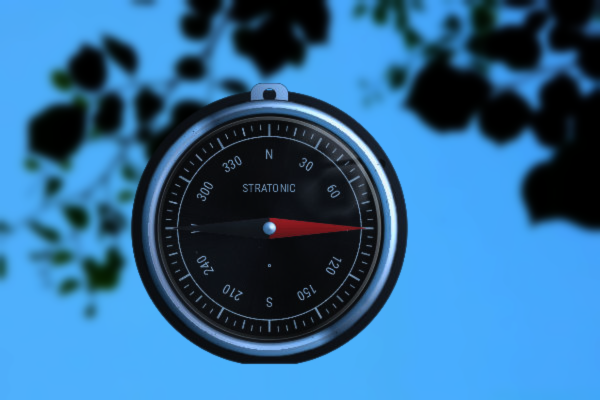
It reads 90 °
